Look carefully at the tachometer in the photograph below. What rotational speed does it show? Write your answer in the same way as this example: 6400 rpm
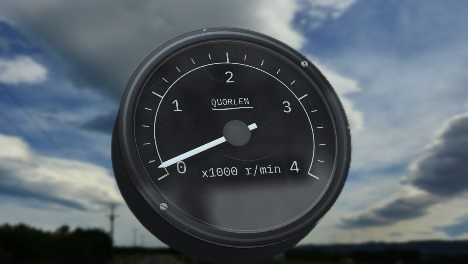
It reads 100 rpm
